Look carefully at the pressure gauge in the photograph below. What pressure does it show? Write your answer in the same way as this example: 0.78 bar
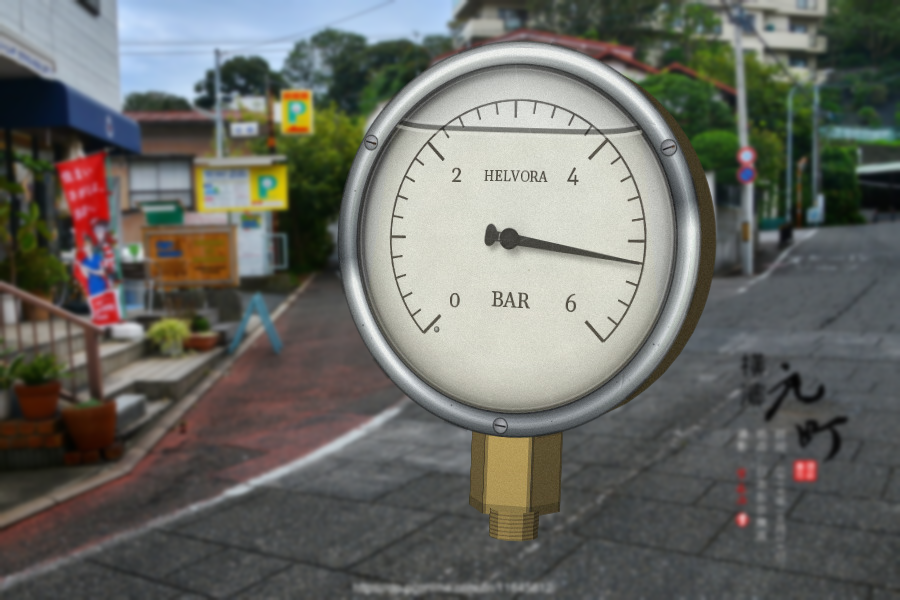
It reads 5.2 bar
